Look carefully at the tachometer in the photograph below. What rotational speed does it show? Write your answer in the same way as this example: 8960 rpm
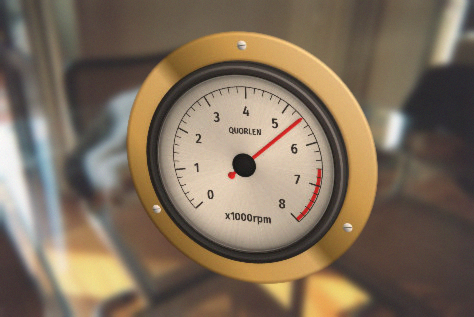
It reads 5400 rpm
